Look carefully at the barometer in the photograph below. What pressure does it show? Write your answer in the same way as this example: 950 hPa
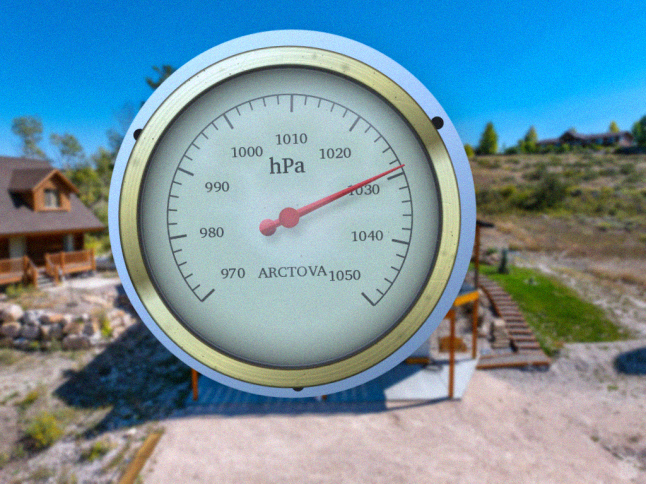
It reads 1029 hPa
